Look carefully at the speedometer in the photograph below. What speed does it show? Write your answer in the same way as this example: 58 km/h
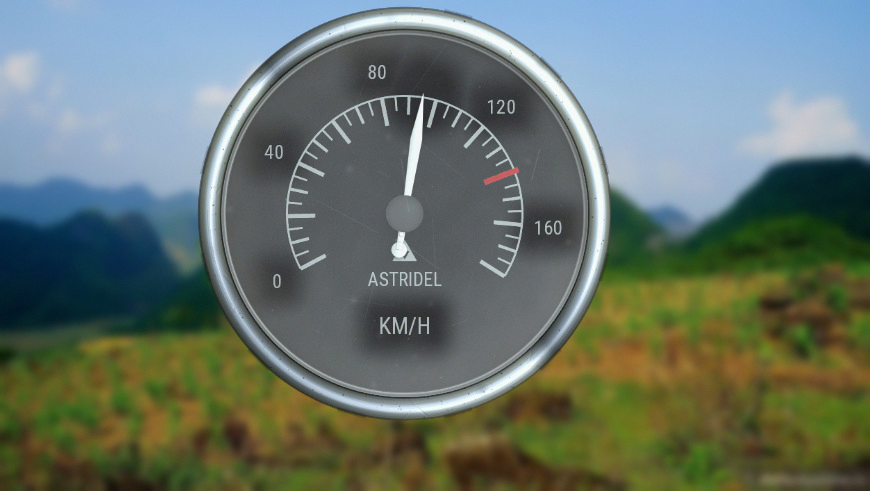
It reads 95 km/h
